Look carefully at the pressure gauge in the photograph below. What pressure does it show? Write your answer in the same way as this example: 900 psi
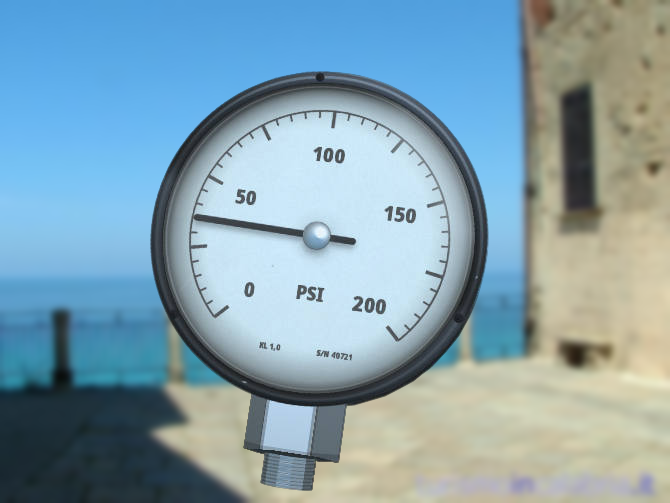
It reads 35 psi
